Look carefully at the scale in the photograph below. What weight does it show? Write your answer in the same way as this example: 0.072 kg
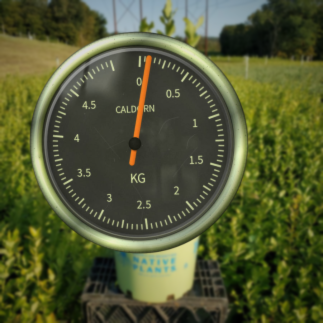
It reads 0.1 kg
